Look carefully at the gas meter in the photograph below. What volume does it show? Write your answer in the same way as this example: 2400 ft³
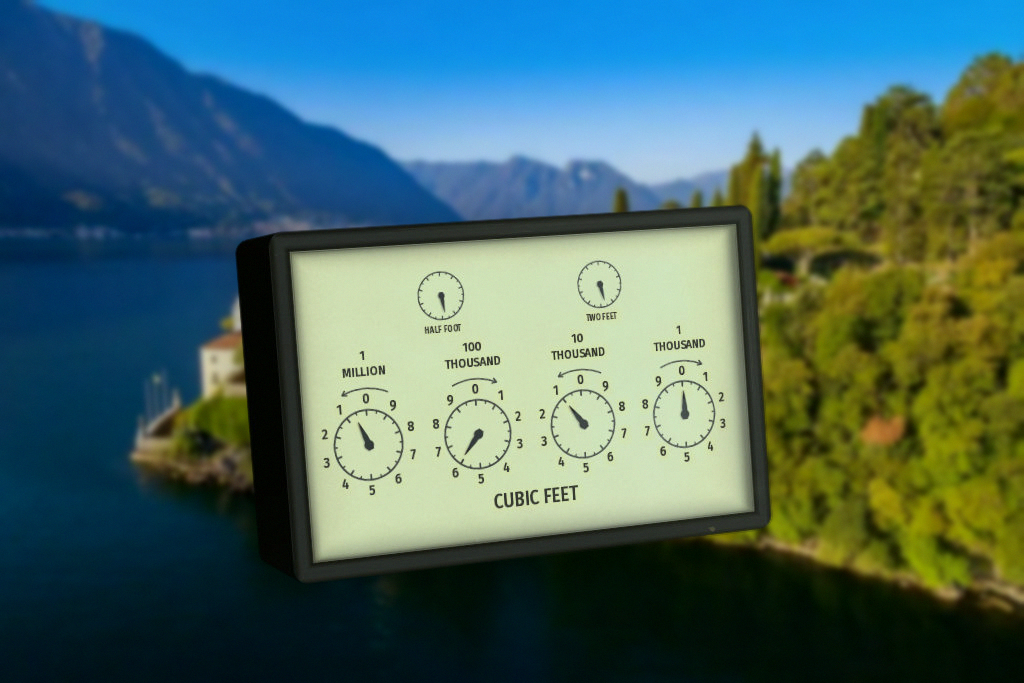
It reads 61000 ft³
